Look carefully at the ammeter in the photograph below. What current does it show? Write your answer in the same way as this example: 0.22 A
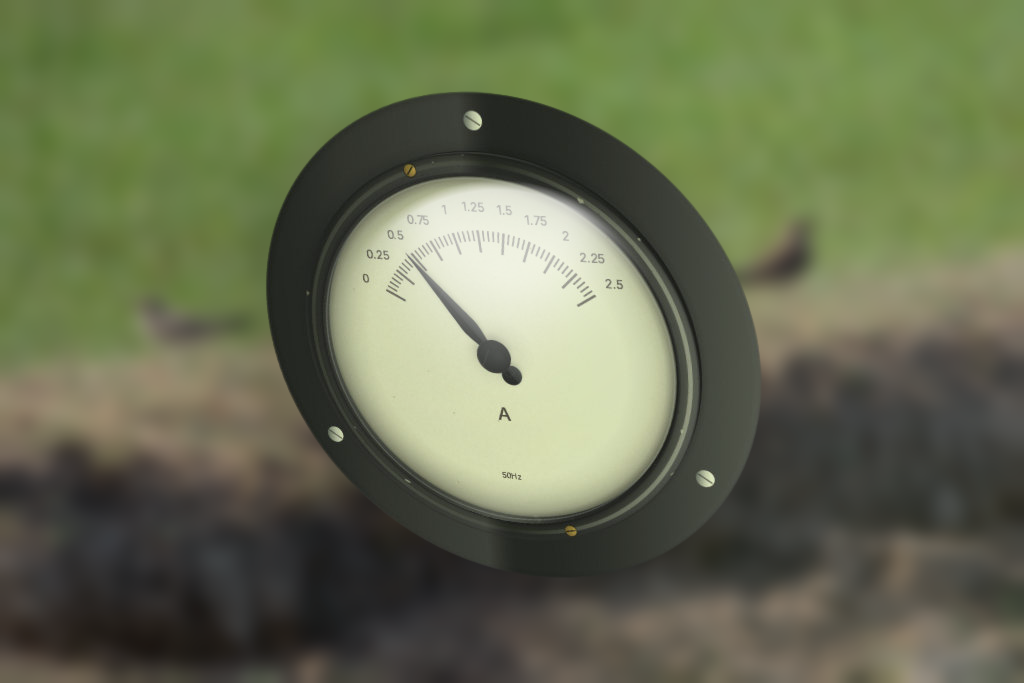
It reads 0.5 A
